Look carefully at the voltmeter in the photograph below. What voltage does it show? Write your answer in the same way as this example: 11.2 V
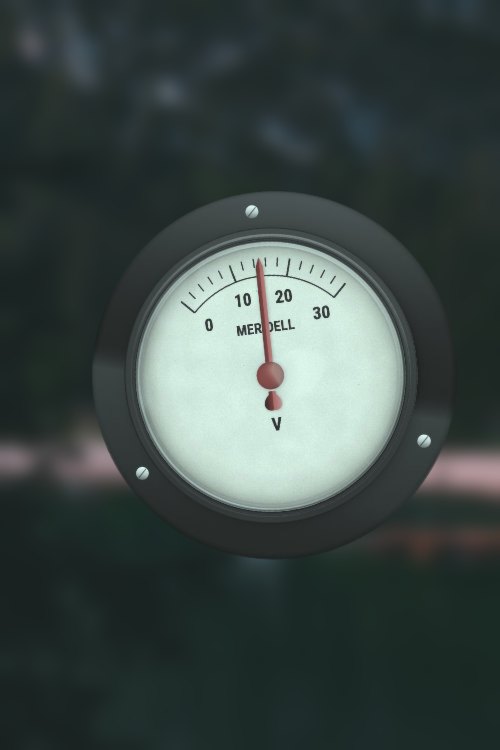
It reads 15 V
